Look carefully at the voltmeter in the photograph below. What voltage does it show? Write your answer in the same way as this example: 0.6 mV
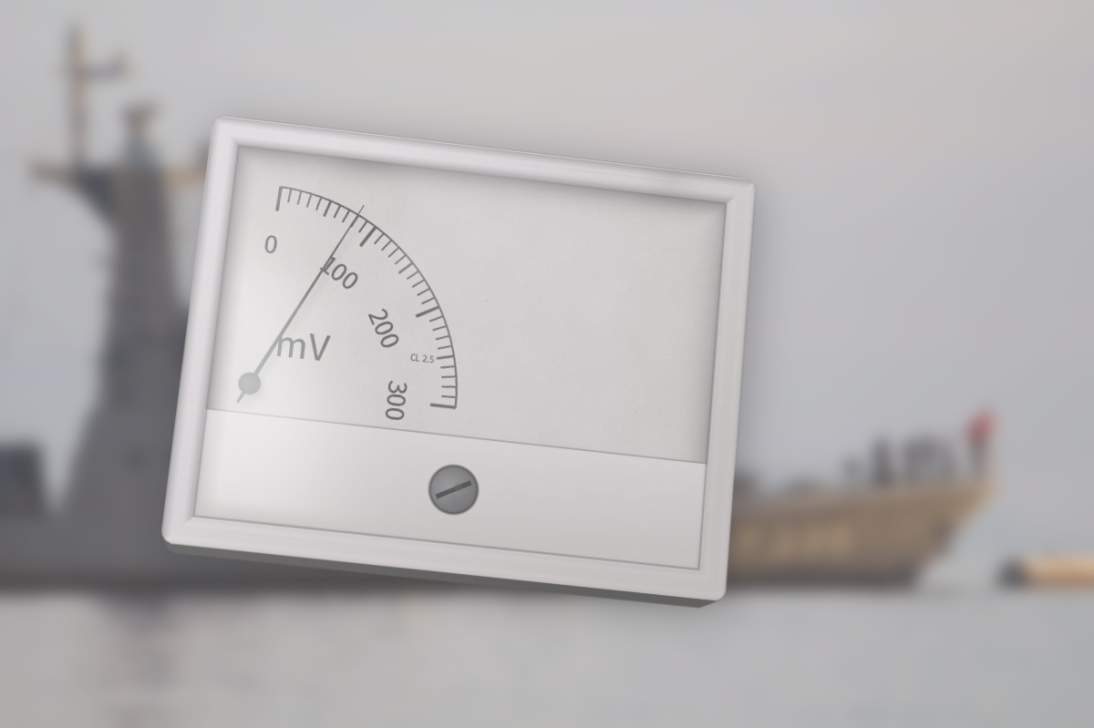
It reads 80 mV
